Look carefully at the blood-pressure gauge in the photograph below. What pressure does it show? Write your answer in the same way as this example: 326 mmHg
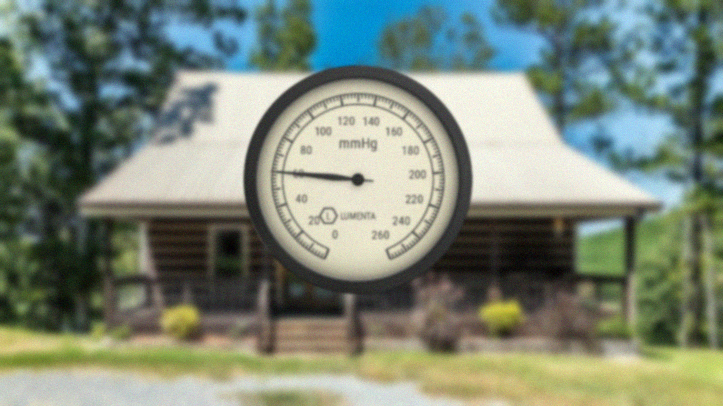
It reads 60 mmHg
